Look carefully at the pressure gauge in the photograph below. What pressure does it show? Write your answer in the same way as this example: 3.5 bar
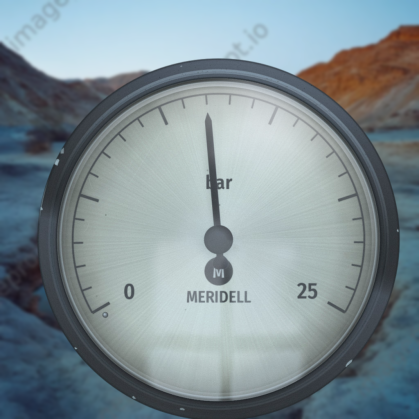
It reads 12 bar
